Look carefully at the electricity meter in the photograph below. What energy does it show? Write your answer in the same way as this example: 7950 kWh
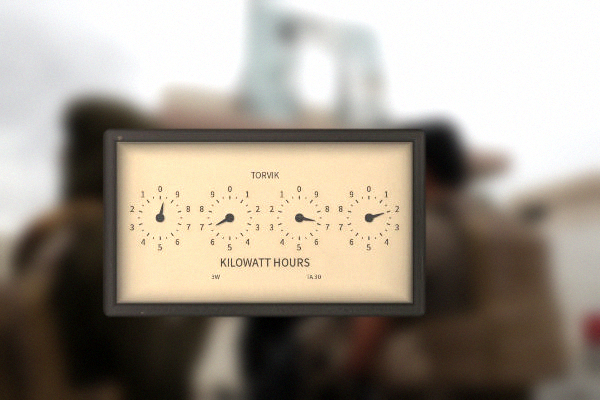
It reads 9672 kWh
